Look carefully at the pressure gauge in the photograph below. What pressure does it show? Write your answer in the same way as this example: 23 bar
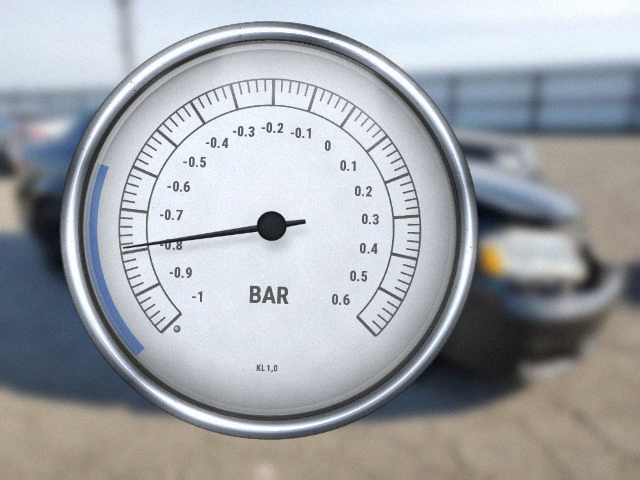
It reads -0.79 bar
